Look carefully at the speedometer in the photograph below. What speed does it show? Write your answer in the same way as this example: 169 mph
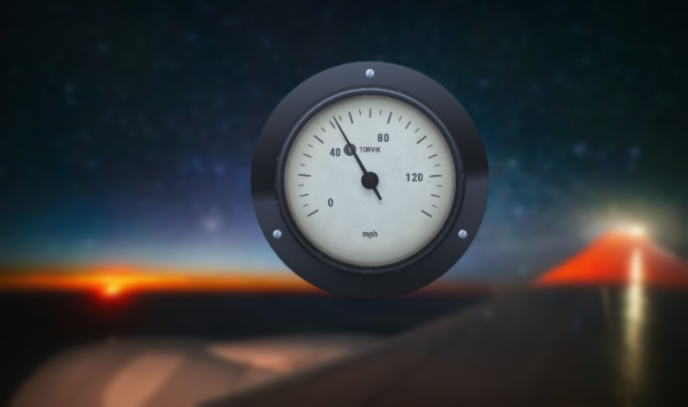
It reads 52.5 mph
